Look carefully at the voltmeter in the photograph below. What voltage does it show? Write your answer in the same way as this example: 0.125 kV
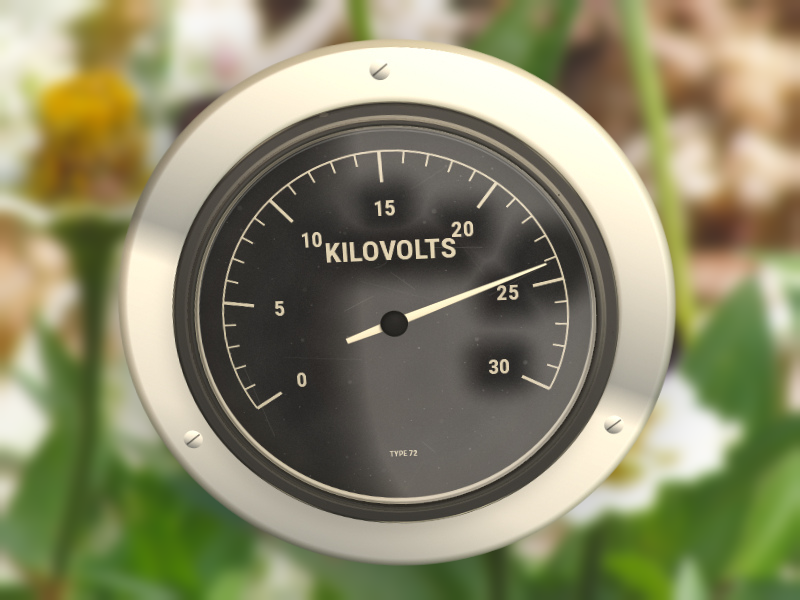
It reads 24 kV
